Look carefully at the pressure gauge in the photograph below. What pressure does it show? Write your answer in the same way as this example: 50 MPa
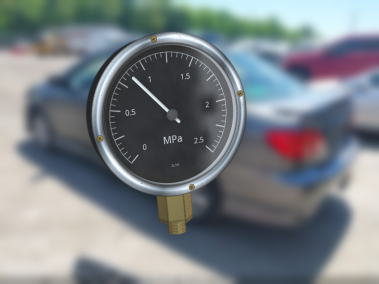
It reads 0.85 MPa
